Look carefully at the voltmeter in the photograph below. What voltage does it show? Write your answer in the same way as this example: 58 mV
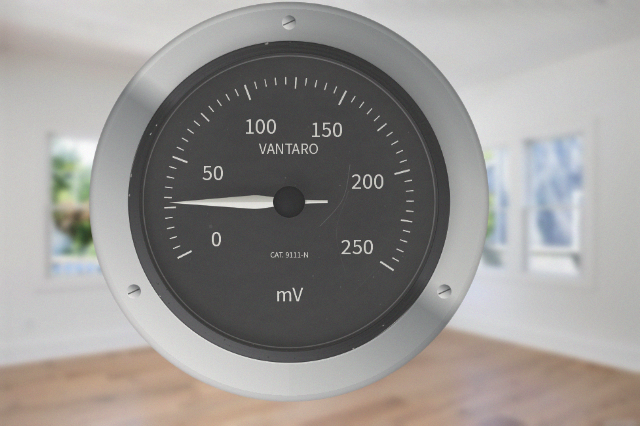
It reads 27.5 mV
